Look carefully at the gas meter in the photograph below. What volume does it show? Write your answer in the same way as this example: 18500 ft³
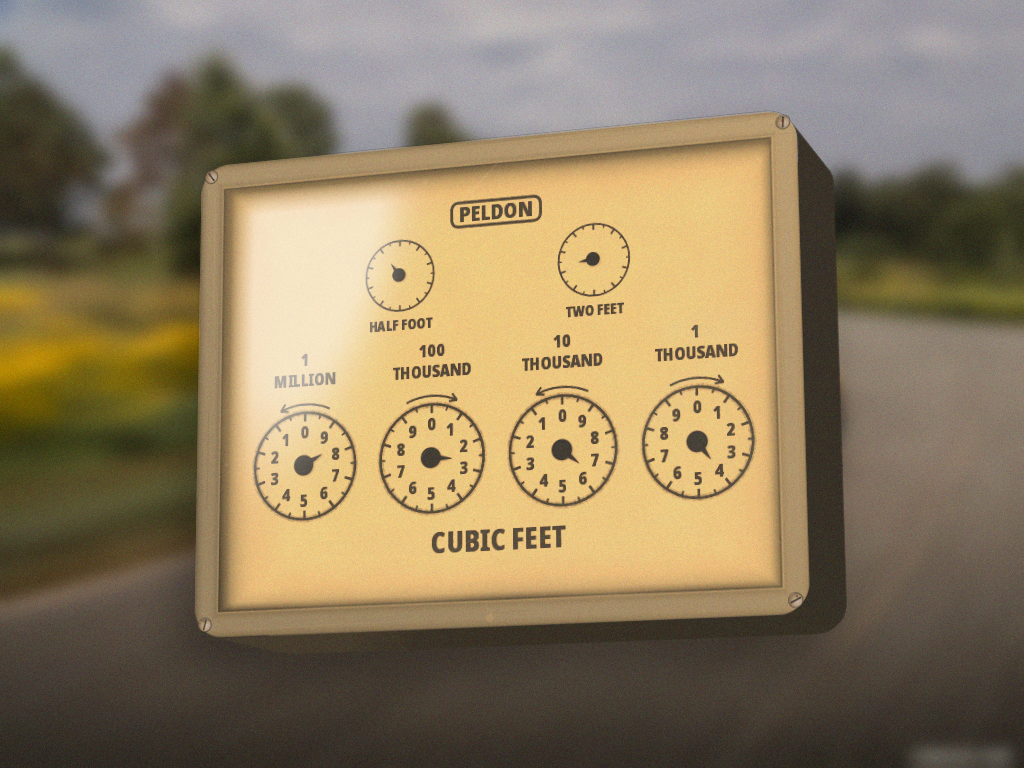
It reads 826400 ft³
